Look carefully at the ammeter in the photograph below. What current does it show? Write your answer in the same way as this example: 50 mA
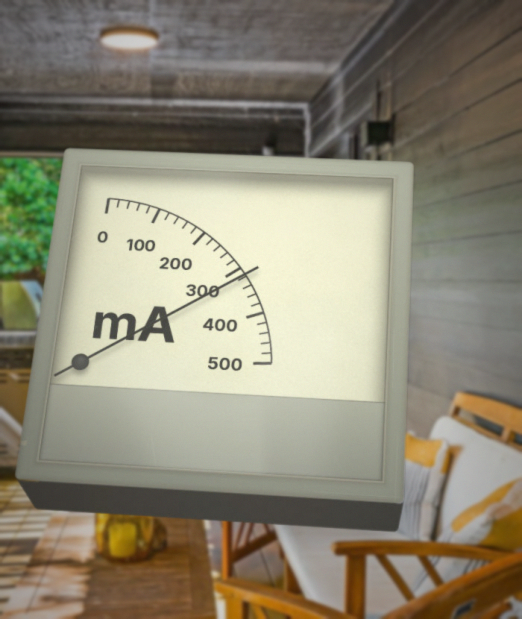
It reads 320 mA
